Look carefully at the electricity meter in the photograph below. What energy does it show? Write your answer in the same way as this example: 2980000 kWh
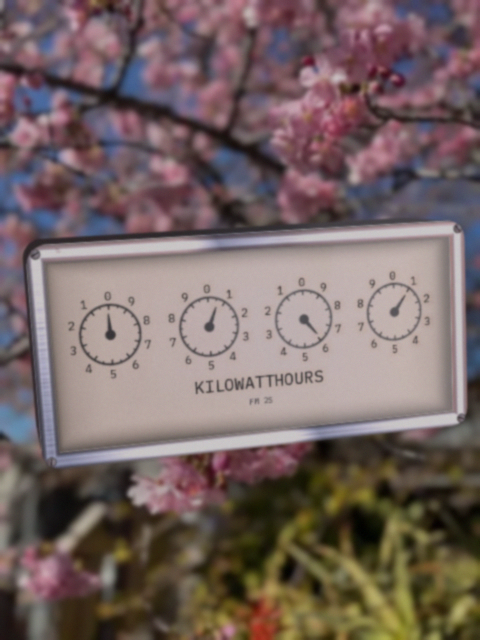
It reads 61 kWh
